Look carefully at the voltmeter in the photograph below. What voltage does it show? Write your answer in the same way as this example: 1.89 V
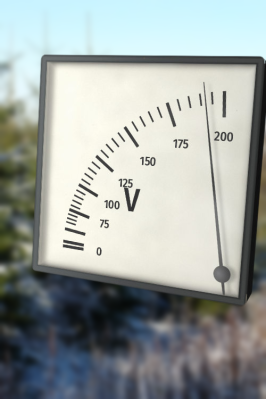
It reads 192.5 V
